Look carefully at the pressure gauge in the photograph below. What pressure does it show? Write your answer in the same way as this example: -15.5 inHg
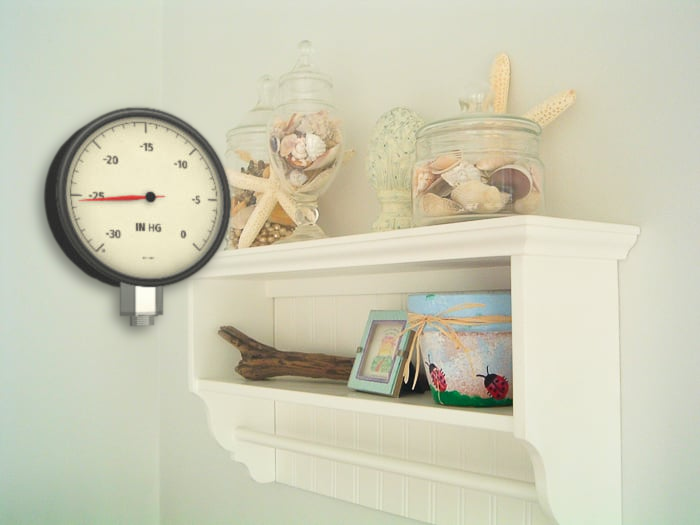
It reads -25.5 inHg
